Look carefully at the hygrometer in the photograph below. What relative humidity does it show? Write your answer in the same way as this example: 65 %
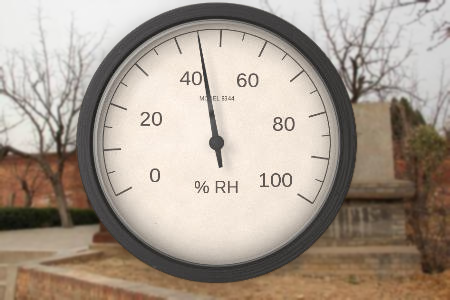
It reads 45 %
